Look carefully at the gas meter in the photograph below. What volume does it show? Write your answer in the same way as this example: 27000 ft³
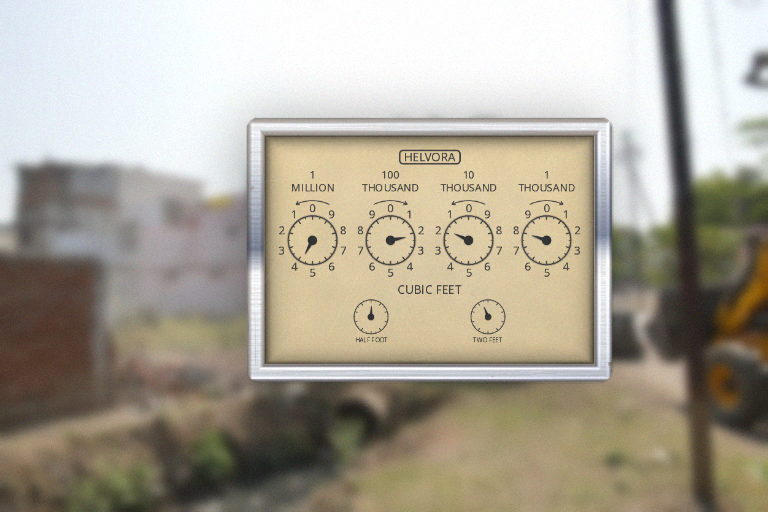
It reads 421800 ft³
